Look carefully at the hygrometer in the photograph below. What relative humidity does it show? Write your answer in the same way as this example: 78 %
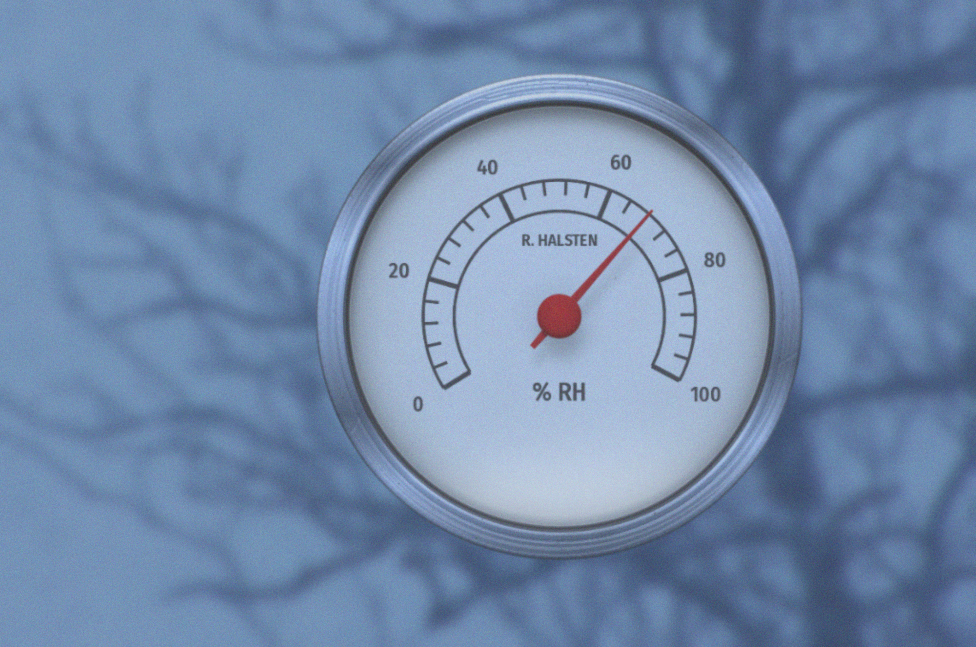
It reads 68 %
